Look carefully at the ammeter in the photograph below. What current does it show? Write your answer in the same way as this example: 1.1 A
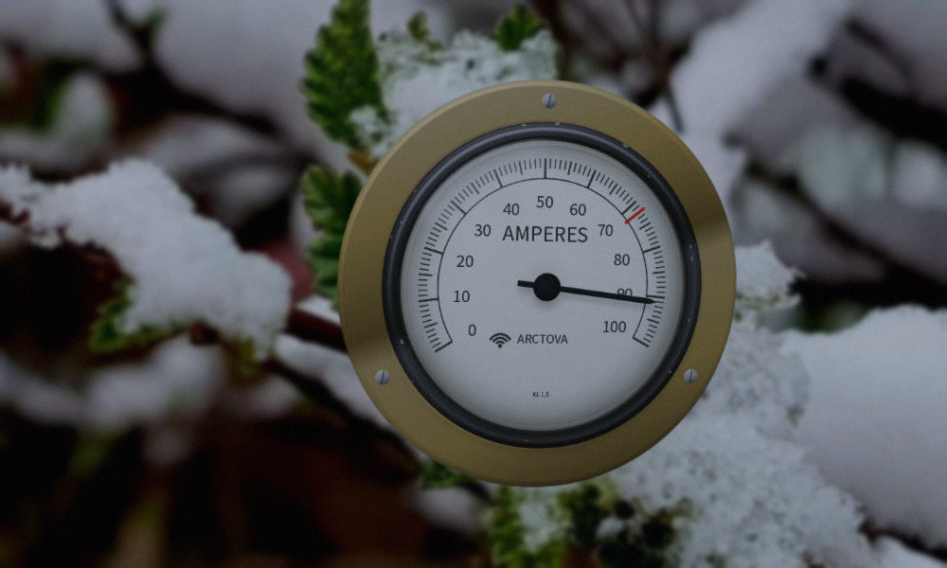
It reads 91 A
